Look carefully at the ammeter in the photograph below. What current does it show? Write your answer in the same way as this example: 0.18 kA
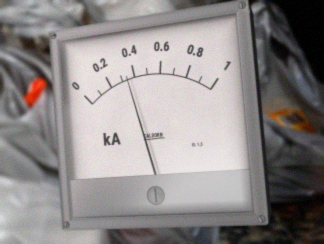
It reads 0.35 kA
